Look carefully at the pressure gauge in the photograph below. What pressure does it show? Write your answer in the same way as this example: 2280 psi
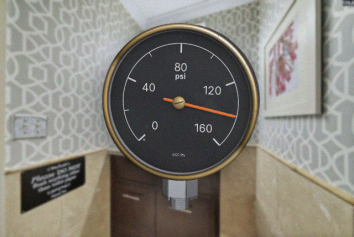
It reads 140 psi
